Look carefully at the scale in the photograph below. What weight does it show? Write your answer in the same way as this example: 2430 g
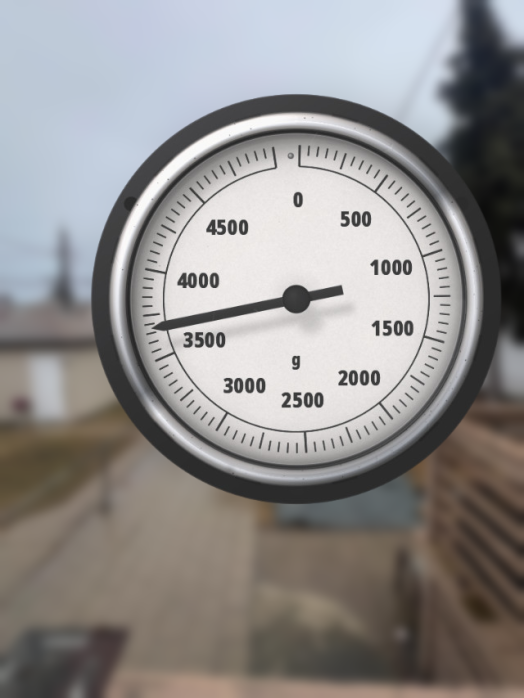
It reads 3675 g
